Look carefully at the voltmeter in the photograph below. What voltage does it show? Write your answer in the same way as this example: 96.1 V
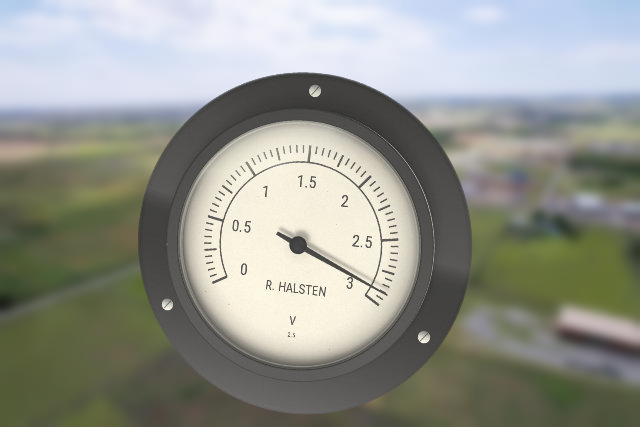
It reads 2.9 V
